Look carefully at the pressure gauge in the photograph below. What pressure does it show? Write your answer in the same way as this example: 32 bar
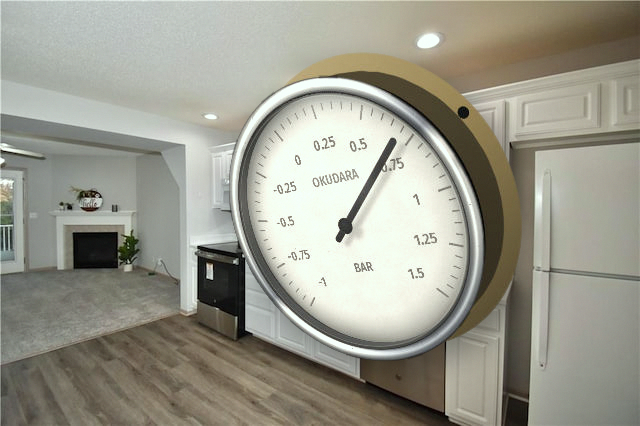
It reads 0.7 bar
